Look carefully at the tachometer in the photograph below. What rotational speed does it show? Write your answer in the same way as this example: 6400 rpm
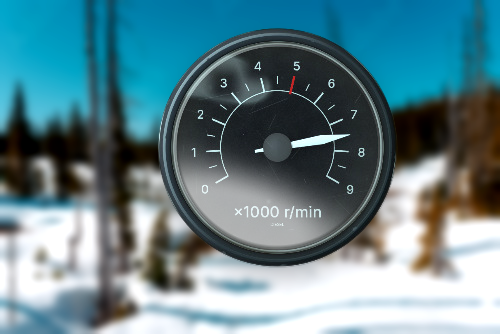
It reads 7500 rpm
